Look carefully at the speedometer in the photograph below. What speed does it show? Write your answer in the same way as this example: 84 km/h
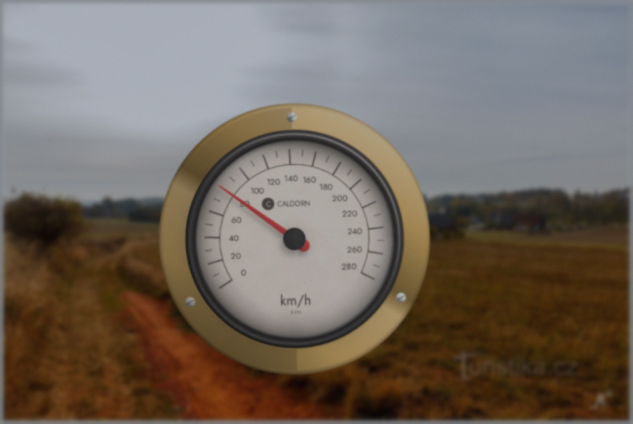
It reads 80 km/h
